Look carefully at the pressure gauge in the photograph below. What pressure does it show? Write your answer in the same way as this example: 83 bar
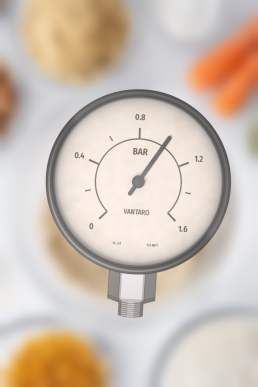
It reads 1 bar
